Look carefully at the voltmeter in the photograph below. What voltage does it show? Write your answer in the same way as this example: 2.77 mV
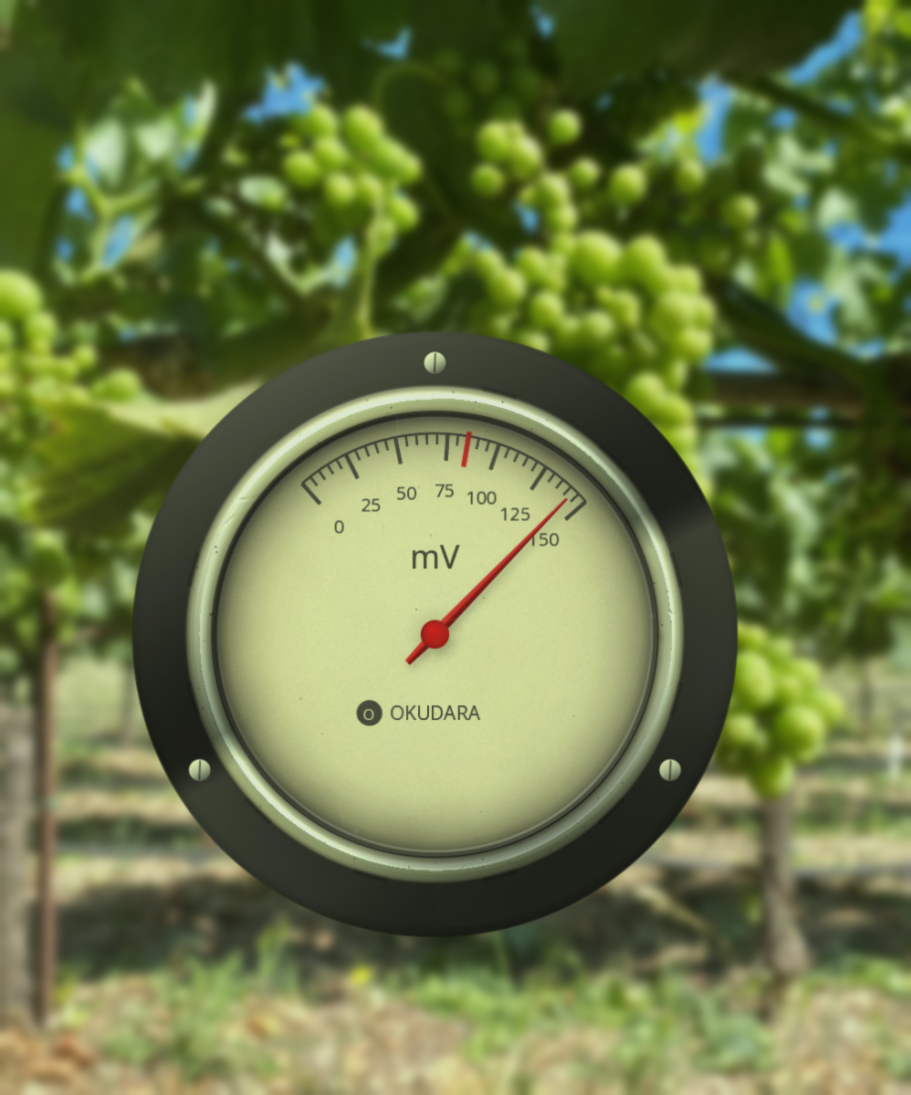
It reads 142.5 mV
